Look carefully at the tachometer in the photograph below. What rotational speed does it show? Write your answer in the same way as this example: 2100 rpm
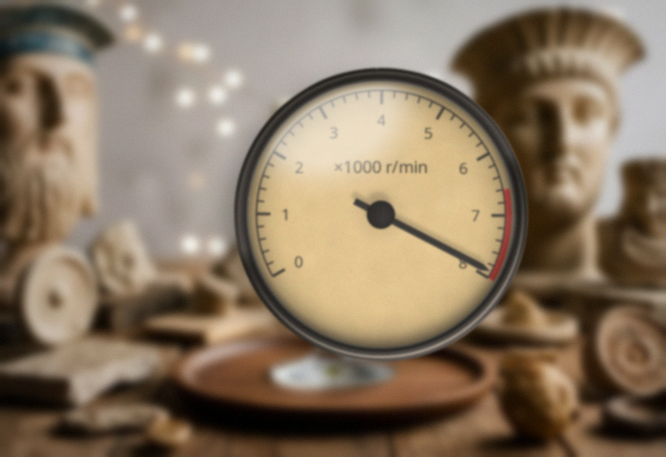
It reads 7900 rpm
